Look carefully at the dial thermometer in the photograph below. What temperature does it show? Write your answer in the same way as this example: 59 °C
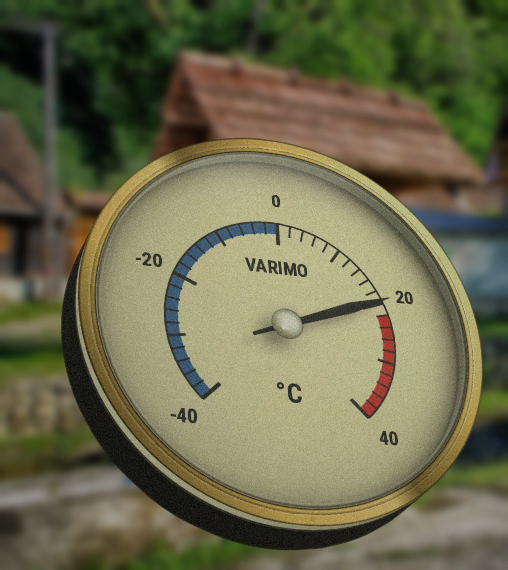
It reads 20 °C
